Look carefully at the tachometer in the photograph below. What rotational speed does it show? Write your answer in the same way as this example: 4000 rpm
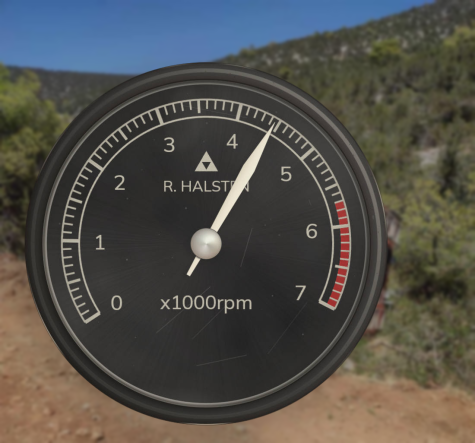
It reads 4450 rpm
